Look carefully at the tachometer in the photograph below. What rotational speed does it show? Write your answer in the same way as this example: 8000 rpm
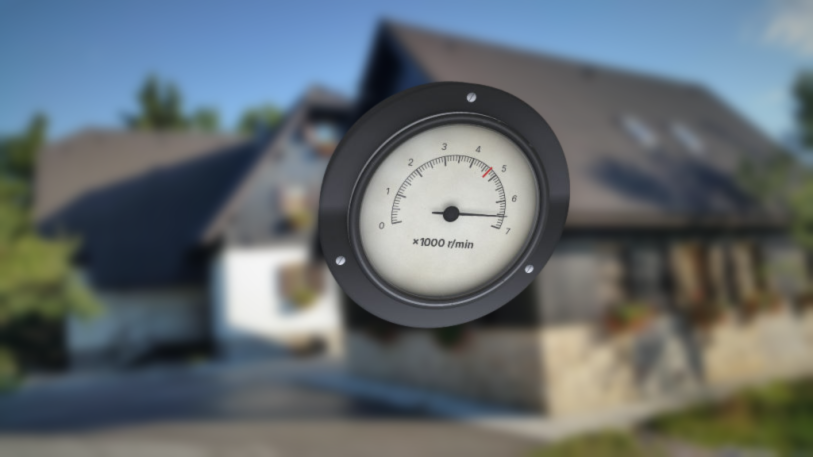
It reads 6500 rpm
